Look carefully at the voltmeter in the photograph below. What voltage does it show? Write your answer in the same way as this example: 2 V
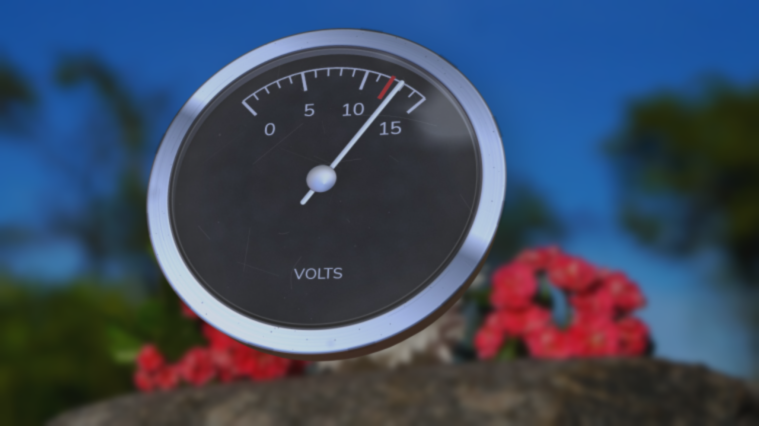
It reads 13 V
